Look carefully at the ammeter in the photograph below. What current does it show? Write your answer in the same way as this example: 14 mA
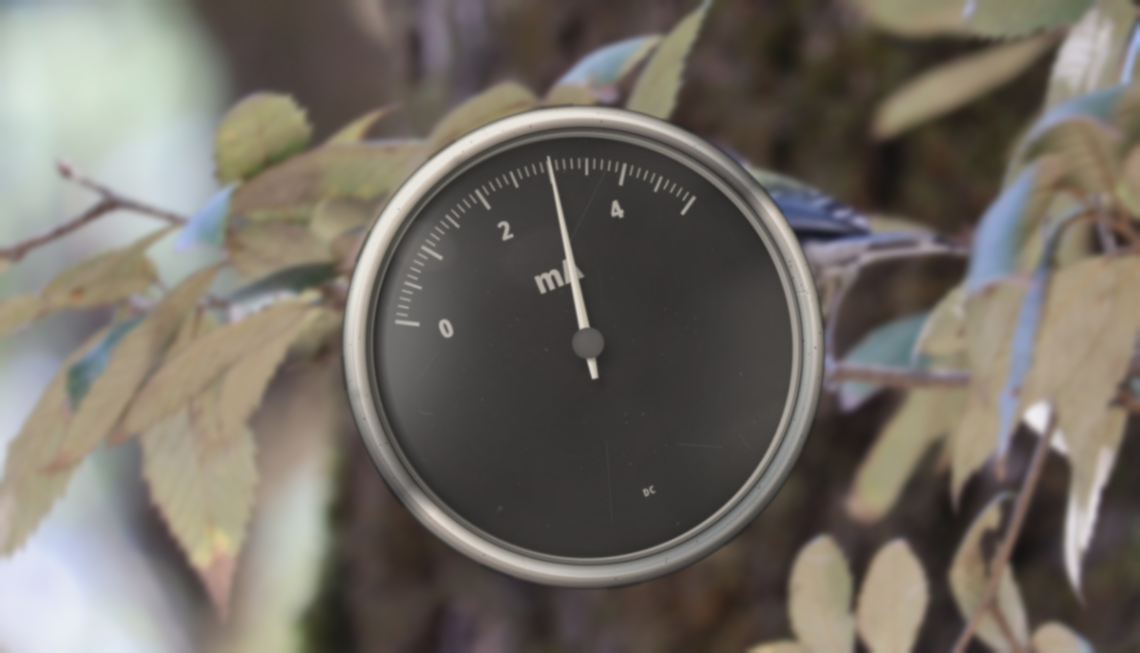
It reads 3 mA
